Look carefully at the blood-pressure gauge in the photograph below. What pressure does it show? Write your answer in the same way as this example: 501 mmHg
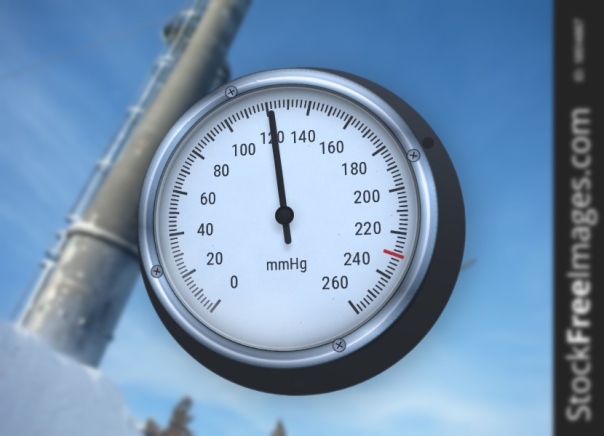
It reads 122 mmHg
